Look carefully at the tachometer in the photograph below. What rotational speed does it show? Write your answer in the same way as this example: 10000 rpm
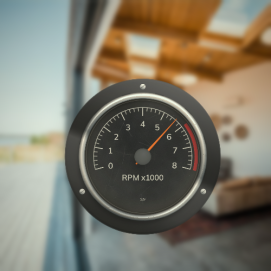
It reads 5600 rpm
